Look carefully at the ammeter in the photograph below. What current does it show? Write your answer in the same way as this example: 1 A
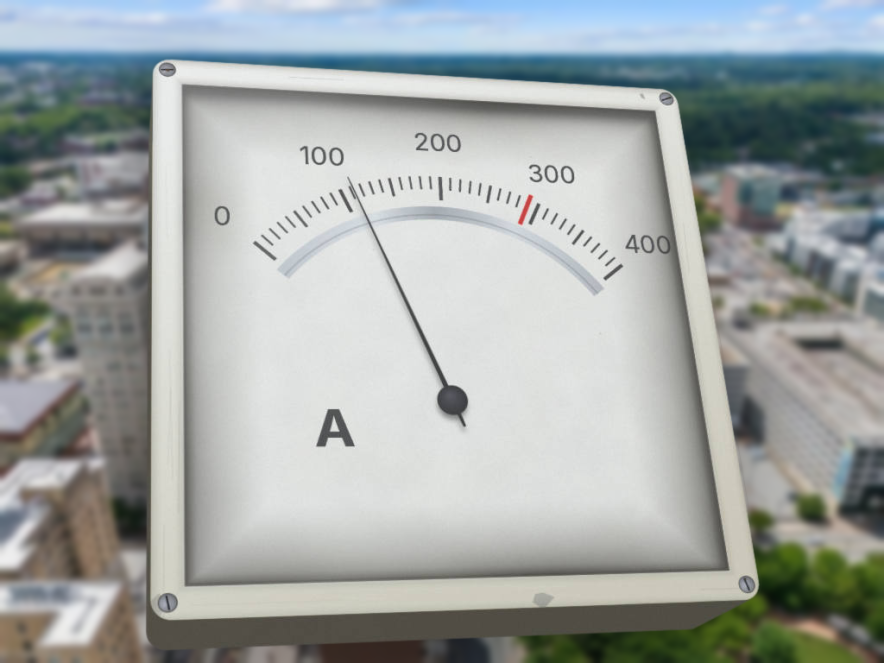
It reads 110 A
